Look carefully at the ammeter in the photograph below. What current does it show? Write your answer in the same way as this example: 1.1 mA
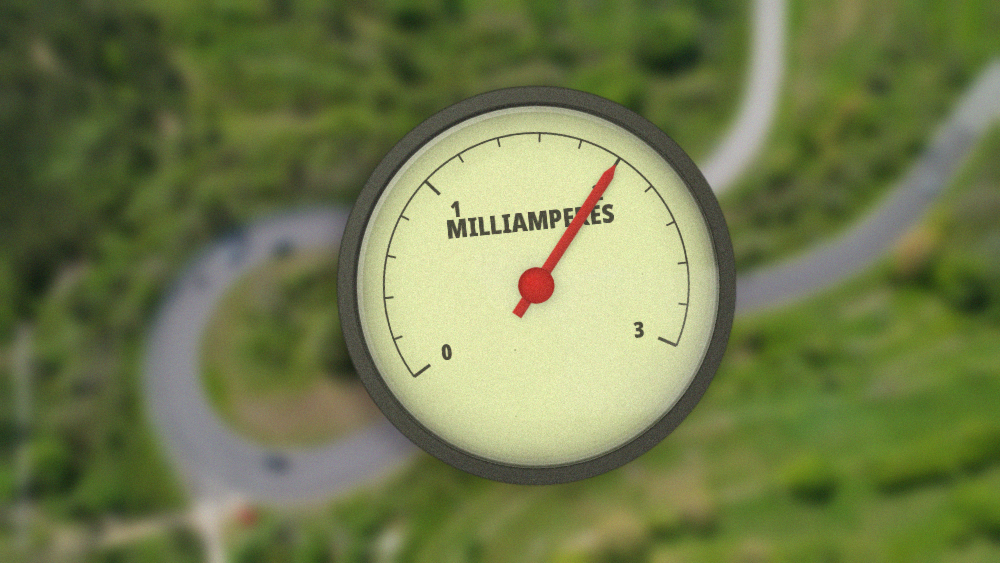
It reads 2 mA
